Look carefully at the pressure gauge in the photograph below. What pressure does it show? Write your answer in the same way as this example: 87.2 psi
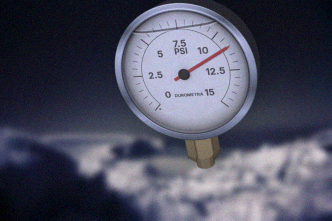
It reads 11 psi
